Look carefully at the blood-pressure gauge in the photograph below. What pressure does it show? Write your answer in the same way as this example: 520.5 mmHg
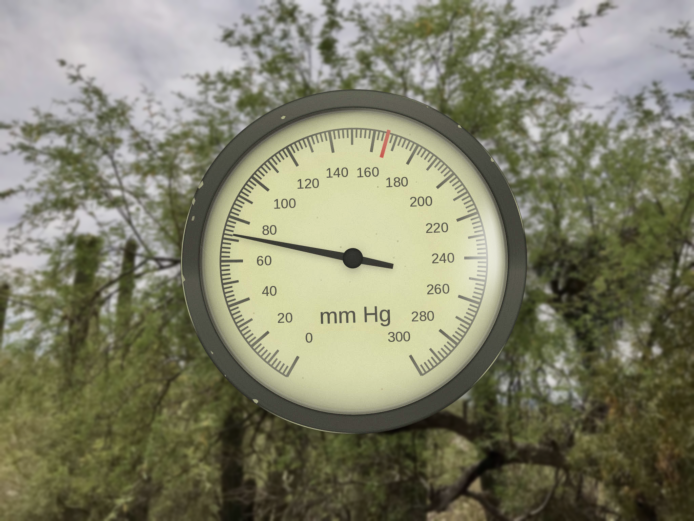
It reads 72 mmHg
